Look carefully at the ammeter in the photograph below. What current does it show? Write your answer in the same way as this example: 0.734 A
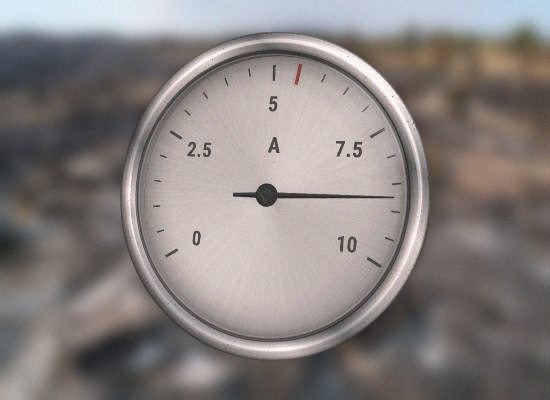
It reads 8.75 A
